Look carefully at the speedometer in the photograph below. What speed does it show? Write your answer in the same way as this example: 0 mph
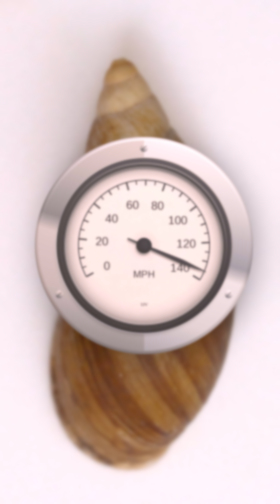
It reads 135 mph
